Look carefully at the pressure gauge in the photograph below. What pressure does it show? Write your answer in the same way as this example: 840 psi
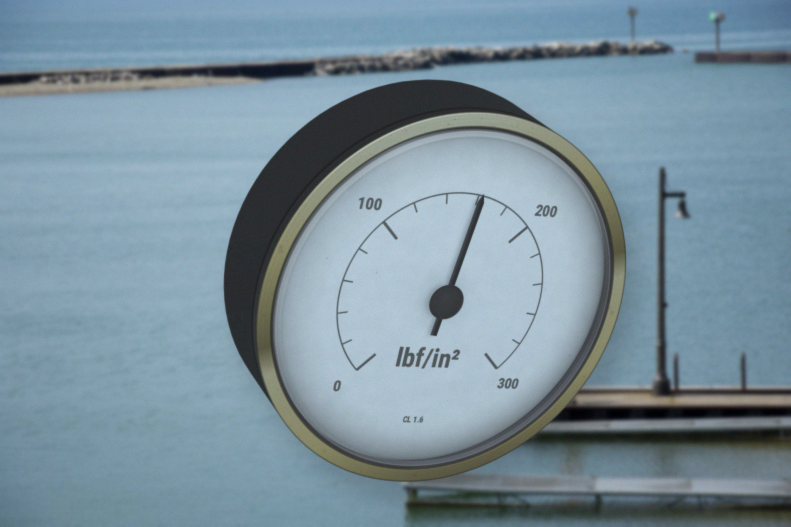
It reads 160 psi
